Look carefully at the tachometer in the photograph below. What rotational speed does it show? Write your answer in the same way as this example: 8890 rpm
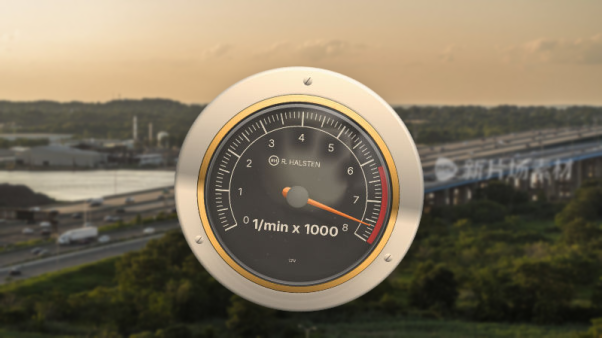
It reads 7600 rpm
